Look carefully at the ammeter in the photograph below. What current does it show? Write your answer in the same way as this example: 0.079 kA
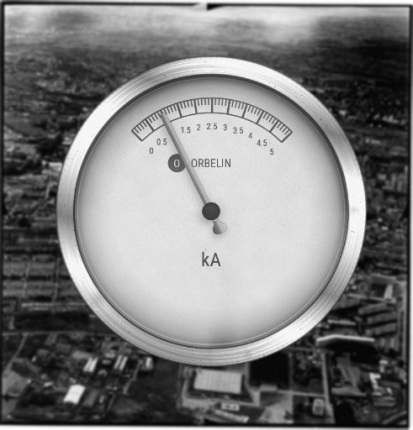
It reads 1 kA
